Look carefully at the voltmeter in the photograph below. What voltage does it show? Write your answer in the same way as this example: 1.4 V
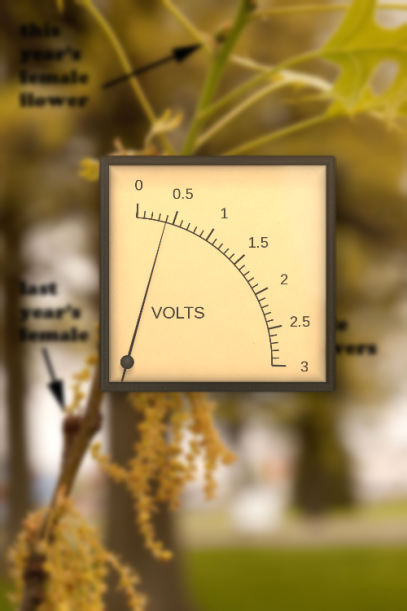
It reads 0.4 V
